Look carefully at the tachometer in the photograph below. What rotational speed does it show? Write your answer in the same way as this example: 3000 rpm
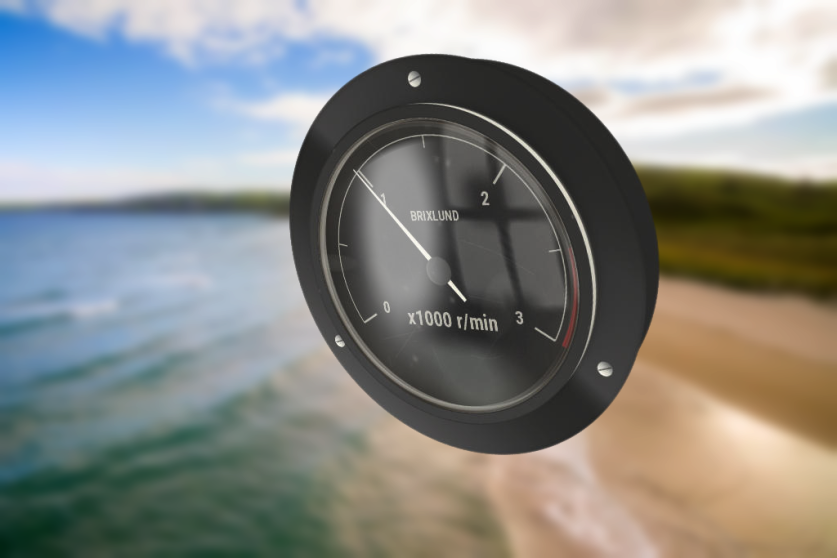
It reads 1000 rpm
